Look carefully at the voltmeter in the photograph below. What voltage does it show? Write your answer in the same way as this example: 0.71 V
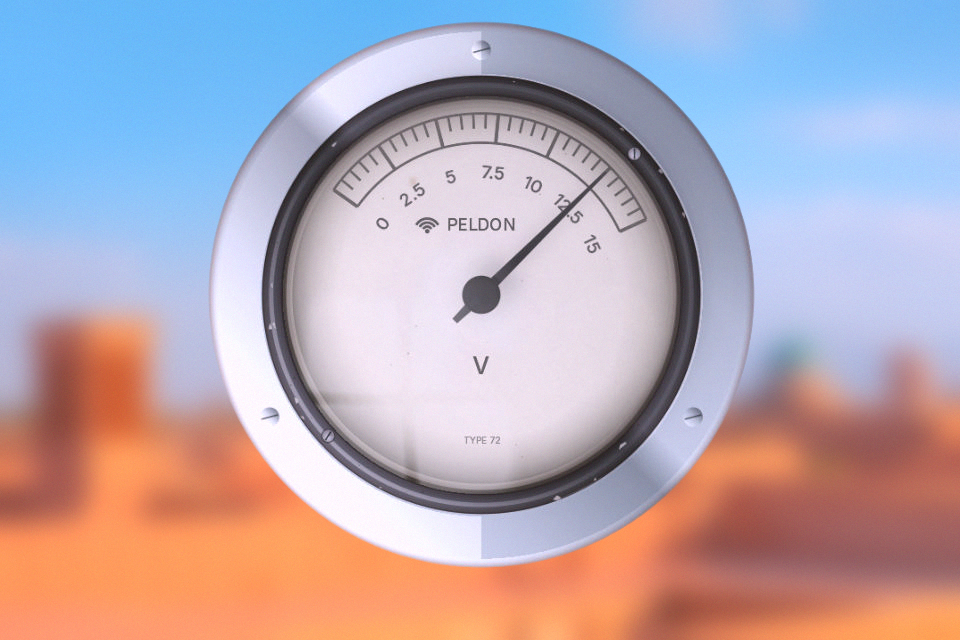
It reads 12.5 V
